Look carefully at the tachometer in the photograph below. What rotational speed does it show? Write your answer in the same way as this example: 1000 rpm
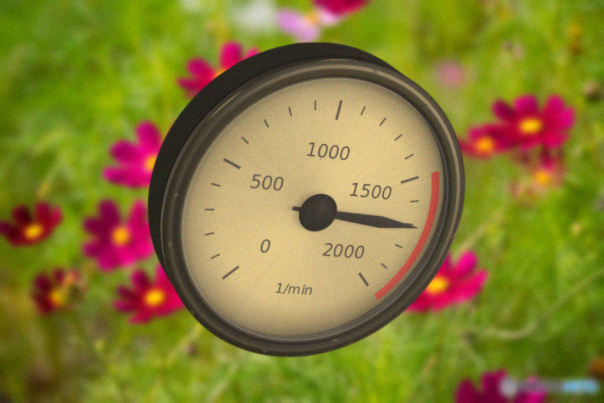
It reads 1700 rpm
